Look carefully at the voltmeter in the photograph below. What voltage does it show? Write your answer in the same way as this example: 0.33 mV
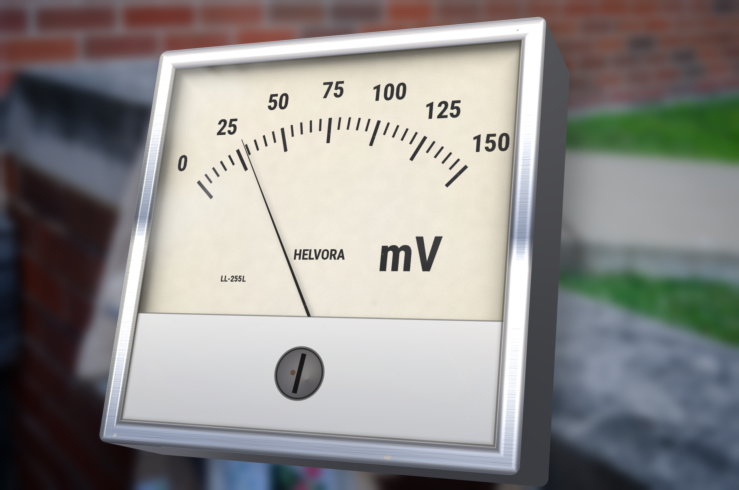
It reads 30 mV
